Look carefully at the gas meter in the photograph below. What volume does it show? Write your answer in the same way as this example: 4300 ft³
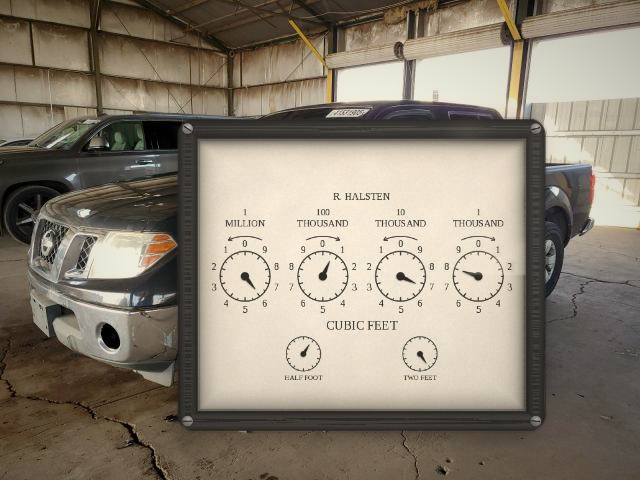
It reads 606800 ft³
